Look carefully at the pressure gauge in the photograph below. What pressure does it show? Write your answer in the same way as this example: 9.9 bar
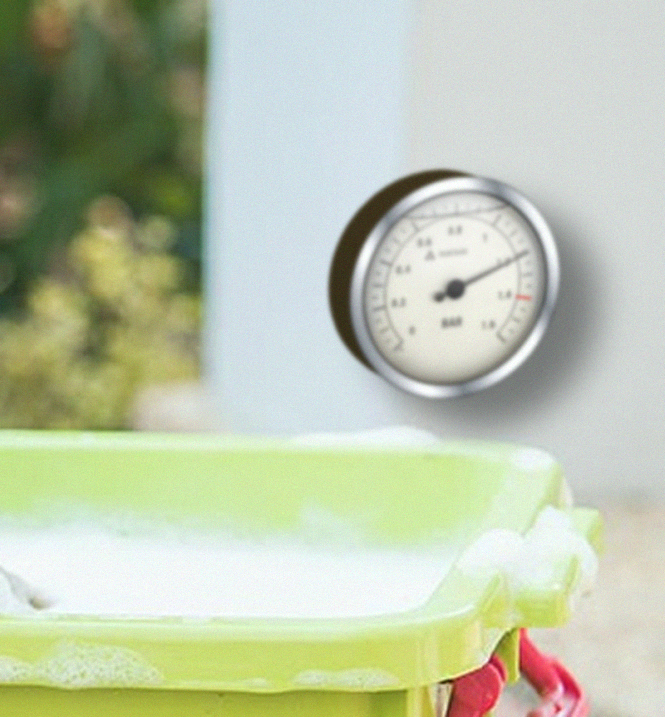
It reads 1.2 bar
